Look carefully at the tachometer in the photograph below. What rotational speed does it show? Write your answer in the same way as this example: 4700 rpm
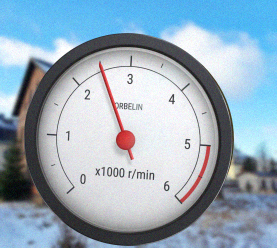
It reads 2500 rpm
